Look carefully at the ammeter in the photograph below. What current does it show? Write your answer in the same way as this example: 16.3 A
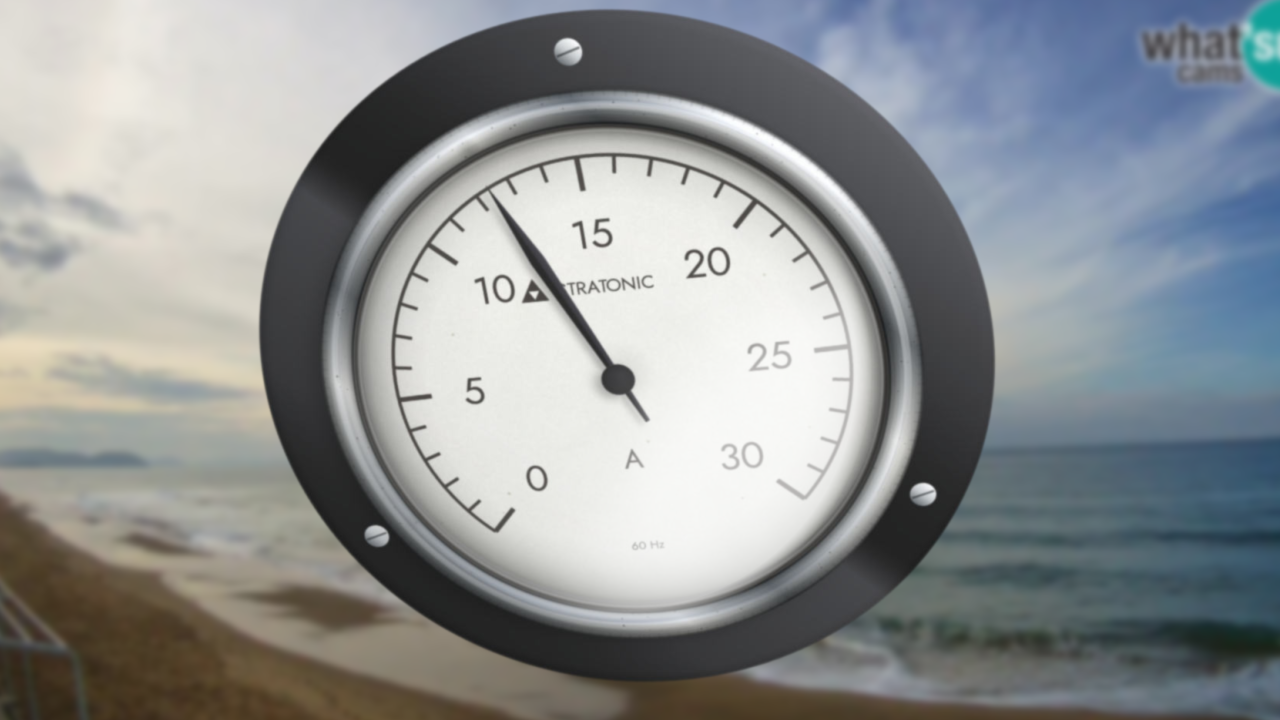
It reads 12.5 A
